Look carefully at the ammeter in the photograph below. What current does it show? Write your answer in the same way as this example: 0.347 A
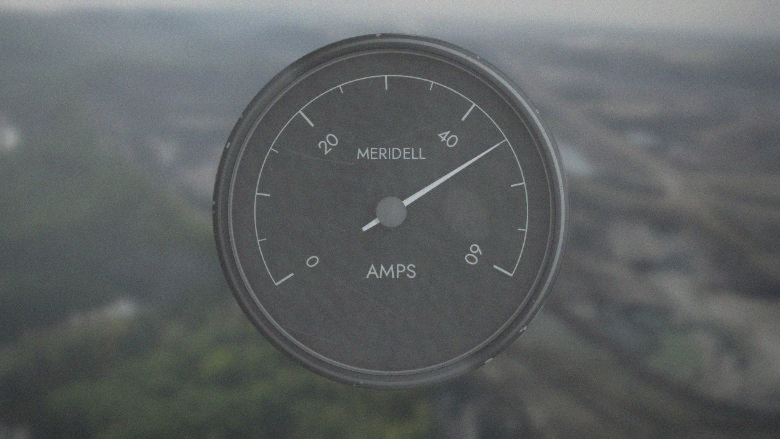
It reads 45 A
